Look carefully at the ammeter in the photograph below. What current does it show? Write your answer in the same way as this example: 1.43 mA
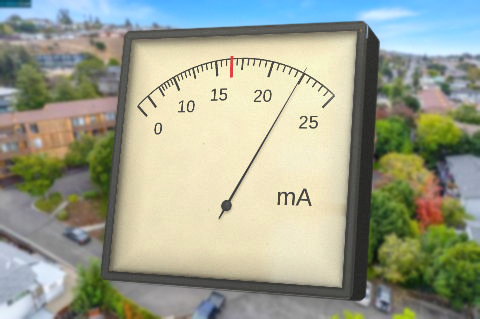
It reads 22.5 mA
